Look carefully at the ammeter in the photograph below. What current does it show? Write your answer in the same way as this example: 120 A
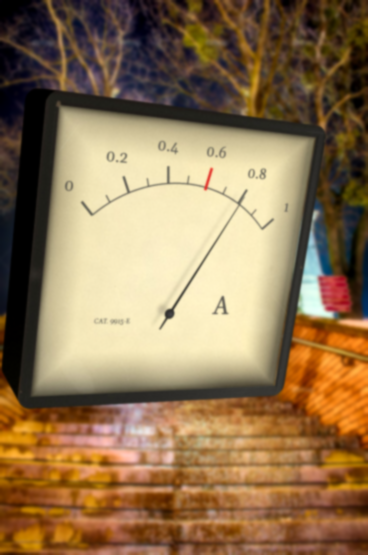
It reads 0.8 A
